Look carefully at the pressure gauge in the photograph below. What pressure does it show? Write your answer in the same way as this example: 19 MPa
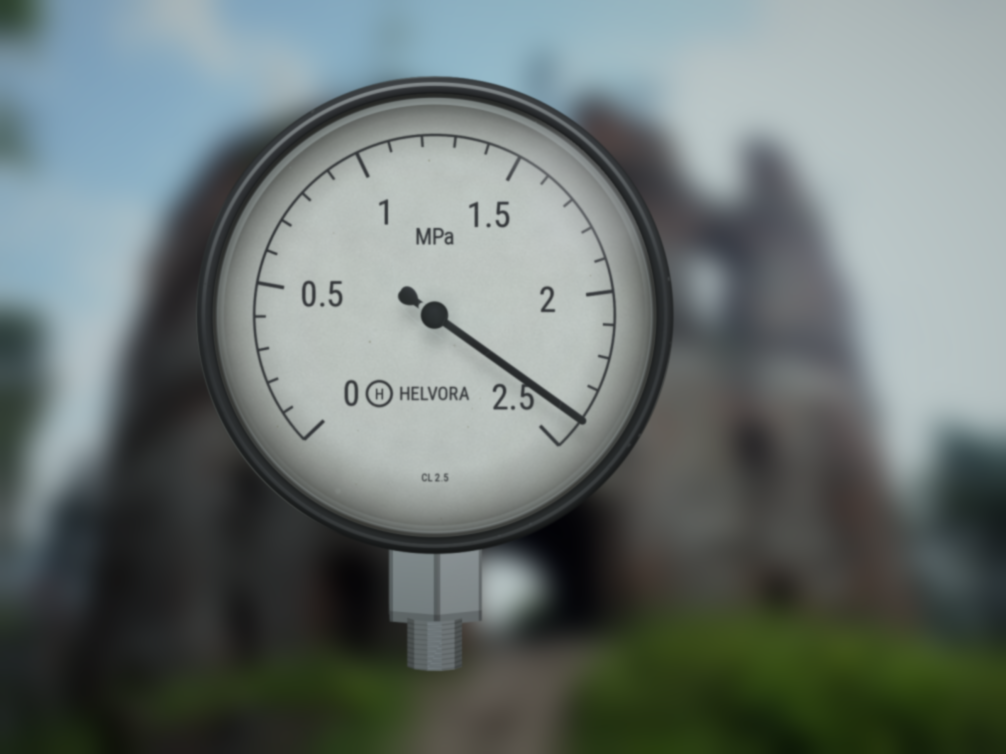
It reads 2.4 MPa
